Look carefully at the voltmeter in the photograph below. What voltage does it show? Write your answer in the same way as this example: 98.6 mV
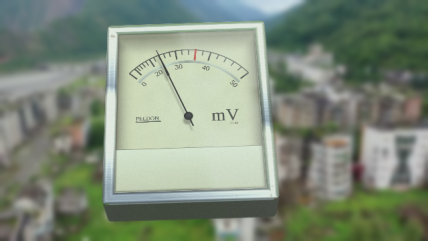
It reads 24 mV
